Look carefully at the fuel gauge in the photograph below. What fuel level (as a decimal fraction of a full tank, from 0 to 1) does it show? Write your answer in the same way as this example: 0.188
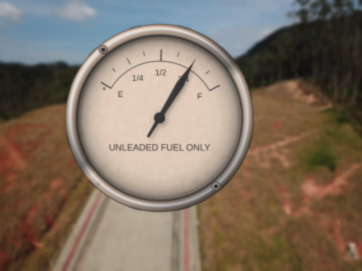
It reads 0.75
